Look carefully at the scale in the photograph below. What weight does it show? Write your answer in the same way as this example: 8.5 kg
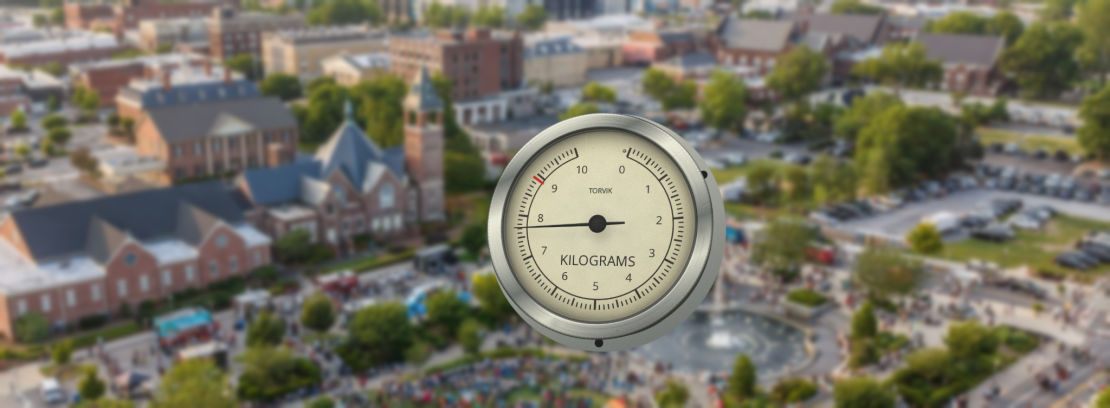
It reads 7.7 kg
